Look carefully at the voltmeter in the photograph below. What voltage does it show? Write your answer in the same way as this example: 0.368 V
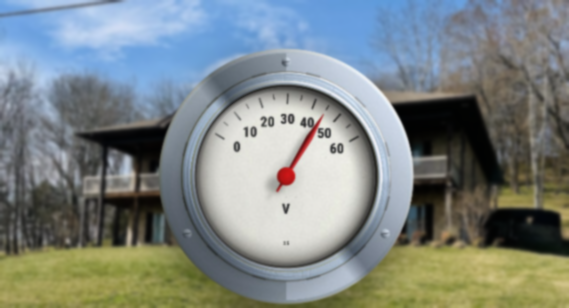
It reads 45 V
